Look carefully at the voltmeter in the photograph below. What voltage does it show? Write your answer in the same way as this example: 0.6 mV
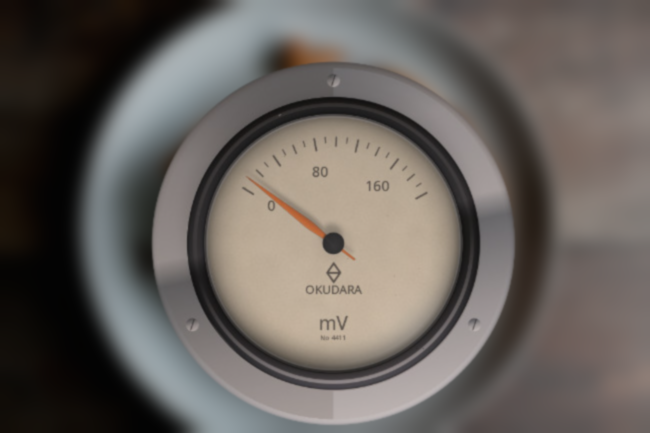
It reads 10 mV
